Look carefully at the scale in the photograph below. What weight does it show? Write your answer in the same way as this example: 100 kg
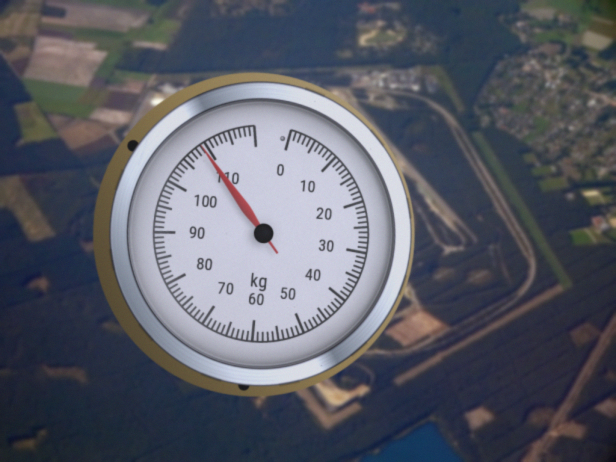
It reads 109 kg
